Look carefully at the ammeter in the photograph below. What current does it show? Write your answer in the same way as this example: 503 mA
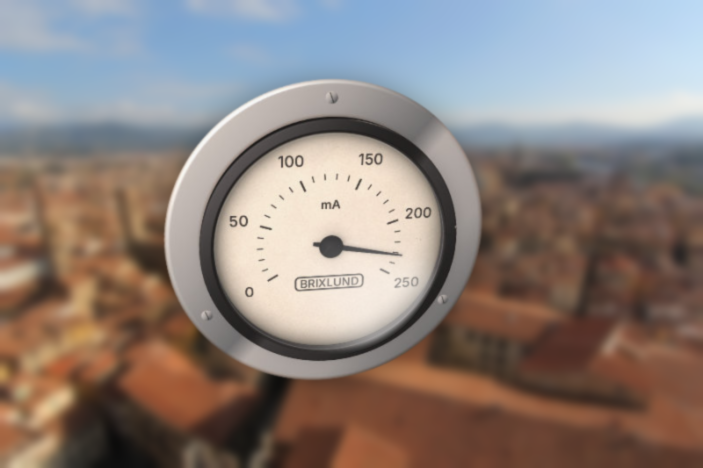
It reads 230 mA
